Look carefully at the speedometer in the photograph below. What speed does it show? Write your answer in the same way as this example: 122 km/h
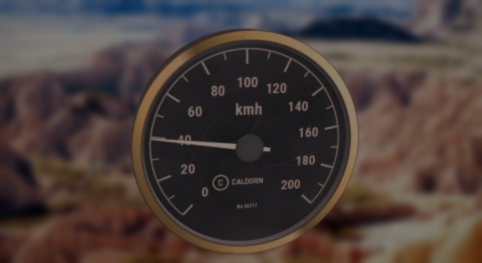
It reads 40 km/h
